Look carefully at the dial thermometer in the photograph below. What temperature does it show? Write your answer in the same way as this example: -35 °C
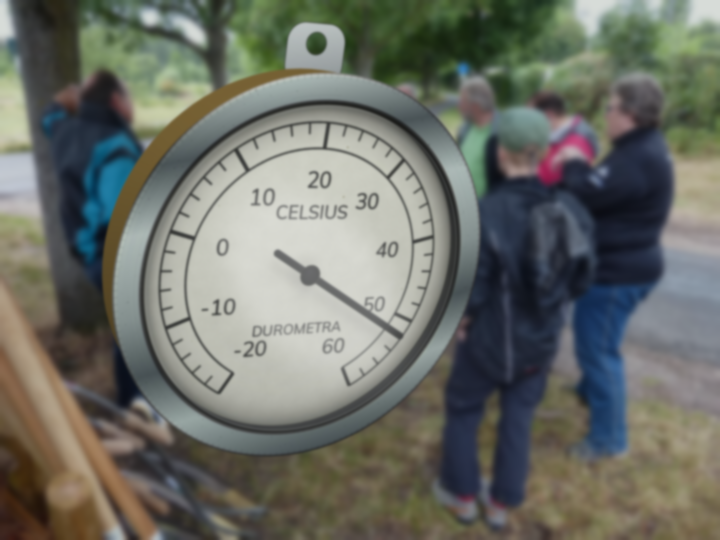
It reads 52 °C
